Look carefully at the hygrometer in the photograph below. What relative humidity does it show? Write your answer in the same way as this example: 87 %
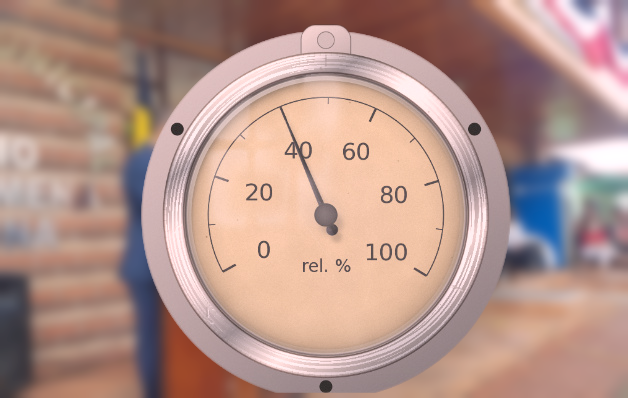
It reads 40 %
